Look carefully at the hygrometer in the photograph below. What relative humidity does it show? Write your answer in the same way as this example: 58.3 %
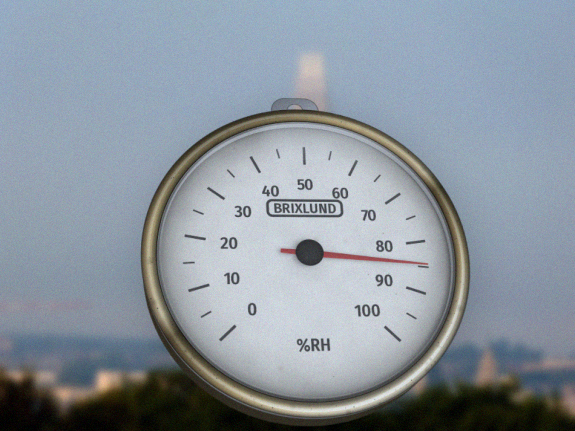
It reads 85 %
